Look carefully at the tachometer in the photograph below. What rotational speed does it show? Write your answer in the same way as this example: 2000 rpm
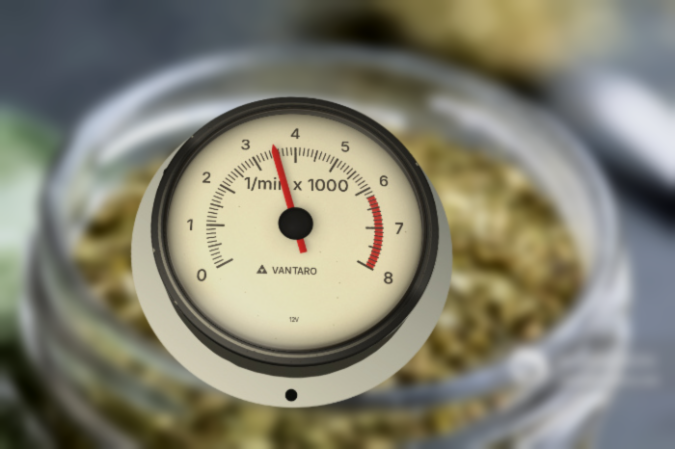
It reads 3500 rpm
